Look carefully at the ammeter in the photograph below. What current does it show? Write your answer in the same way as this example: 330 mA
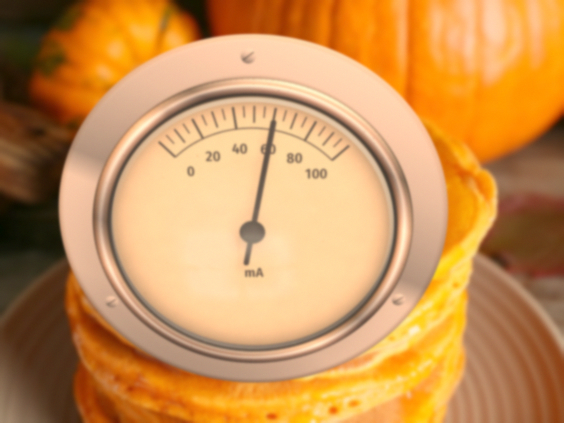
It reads 60 mA
